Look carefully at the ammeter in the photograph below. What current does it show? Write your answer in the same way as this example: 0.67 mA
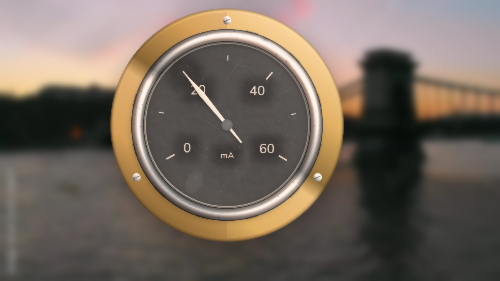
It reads 20 mA
